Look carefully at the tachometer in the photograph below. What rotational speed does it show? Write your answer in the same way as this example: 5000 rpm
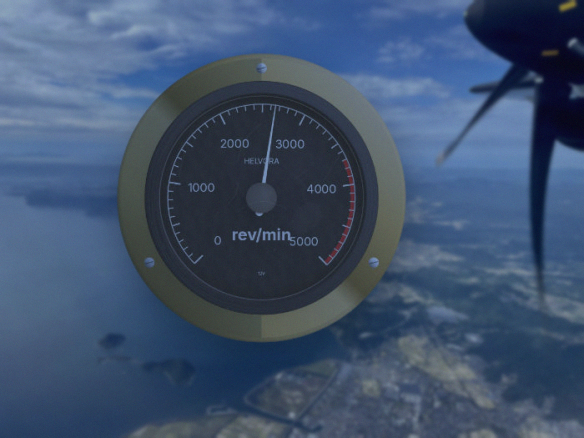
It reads 2650 rpm
